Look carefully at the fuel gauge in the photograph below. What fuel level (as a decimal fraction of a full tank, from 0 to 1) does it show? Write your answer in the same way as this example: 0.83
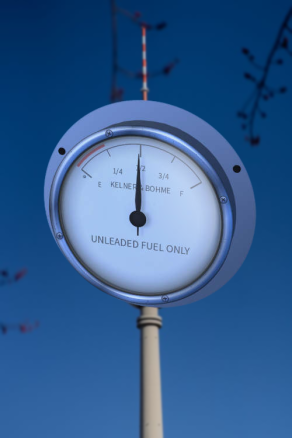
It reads 0.5
